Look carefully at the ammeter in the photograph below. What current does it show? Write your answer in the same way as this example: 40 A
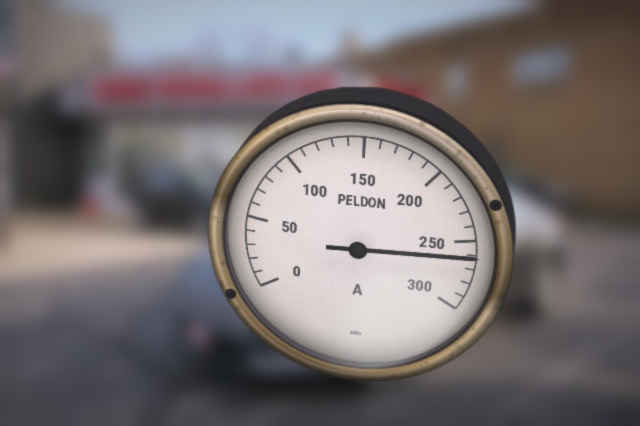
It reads 260 A
